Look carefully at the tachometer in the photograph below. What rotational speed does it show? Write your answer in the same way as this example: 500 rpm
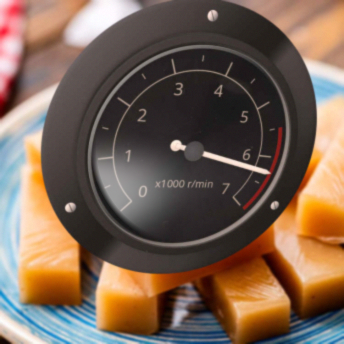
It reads 6250 rpm
